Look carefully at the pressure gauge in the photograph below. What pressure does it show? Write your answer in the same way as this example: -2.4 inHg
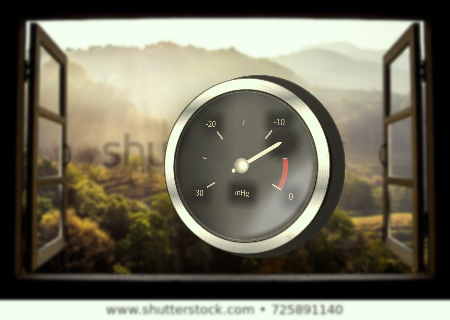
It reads -7.5 inHg
